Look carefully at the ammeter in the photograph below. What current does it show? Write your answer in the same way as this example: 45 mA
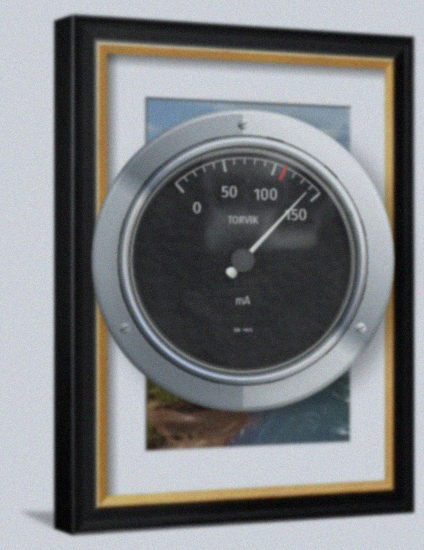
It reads 140 mA
